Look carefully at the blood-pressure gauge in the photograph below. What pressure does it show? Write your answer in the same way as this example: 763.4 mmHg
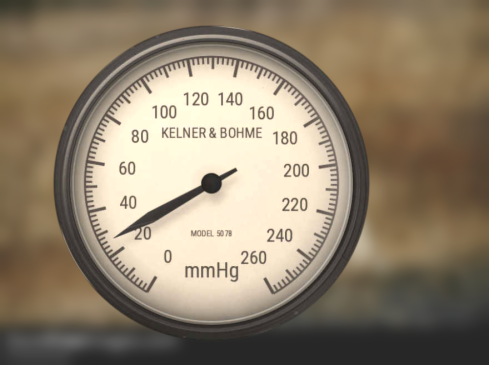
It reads 26 mmHg
